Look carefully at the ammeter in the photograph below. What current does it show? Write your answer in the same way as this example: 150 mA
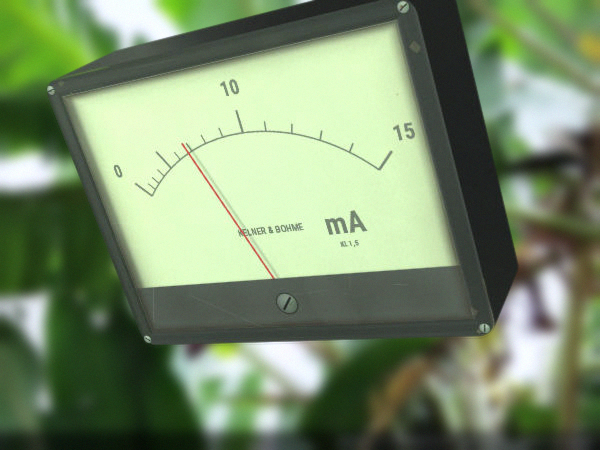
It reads 7 mA
